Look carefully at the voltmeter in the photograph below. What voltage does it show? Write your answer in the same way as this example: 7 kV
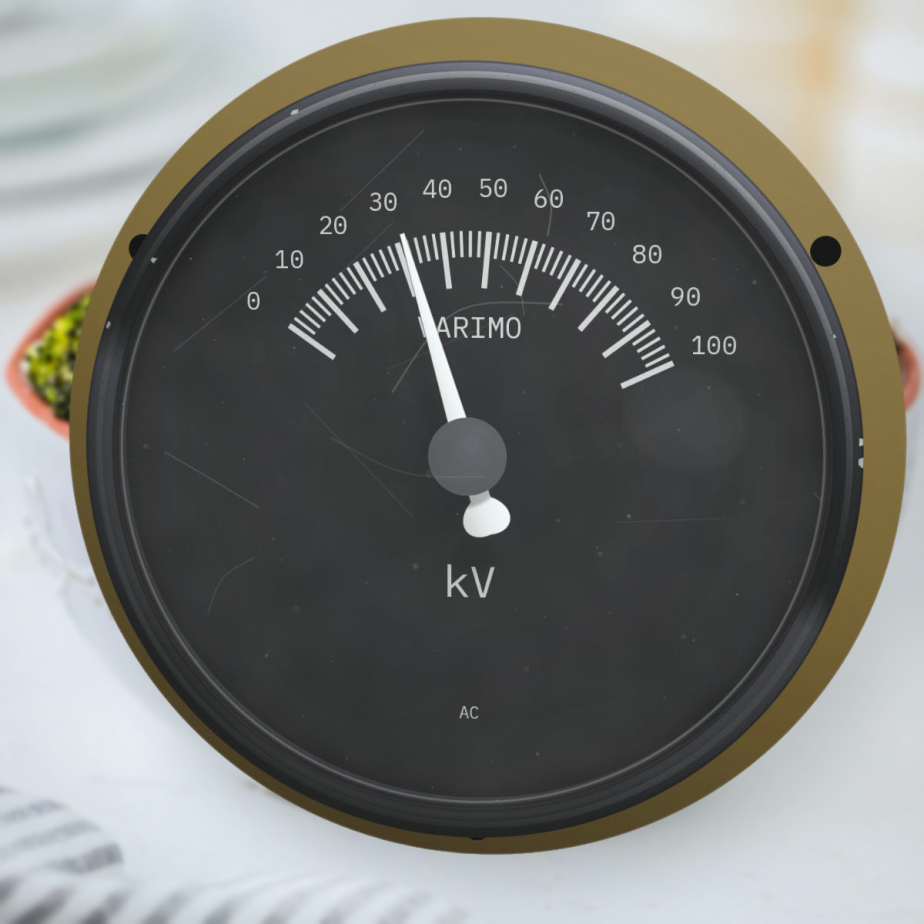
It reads 32 kV
